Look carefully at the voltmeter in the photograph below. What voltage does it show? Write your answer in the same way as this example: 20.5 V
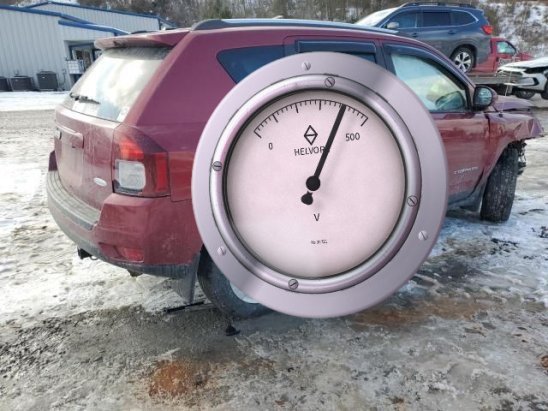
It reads 400 V
